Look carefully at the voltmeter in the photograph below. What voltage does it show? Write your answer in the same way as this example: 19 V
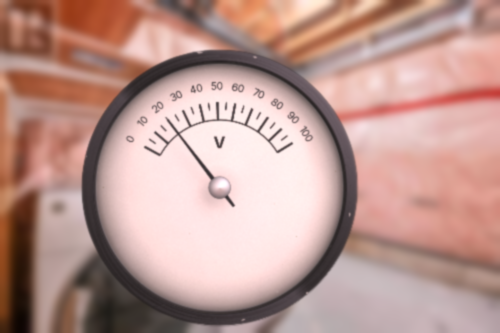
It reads 20 V
